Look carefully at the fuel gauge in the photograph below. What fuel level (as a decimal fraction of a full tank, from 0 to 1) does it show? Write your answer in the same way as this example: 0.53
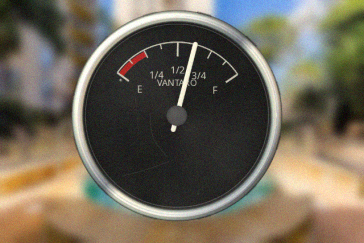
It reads 0.625
